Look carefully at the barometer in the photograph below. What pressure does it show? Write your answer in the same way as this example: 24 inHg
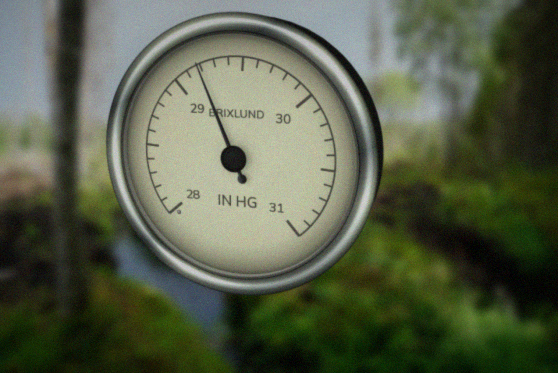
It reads 29.2 inHg
